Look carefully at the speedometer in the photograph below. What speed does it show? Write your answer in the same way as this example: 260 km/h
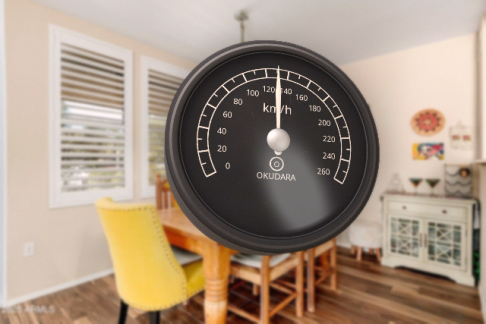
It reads 130 km/h
